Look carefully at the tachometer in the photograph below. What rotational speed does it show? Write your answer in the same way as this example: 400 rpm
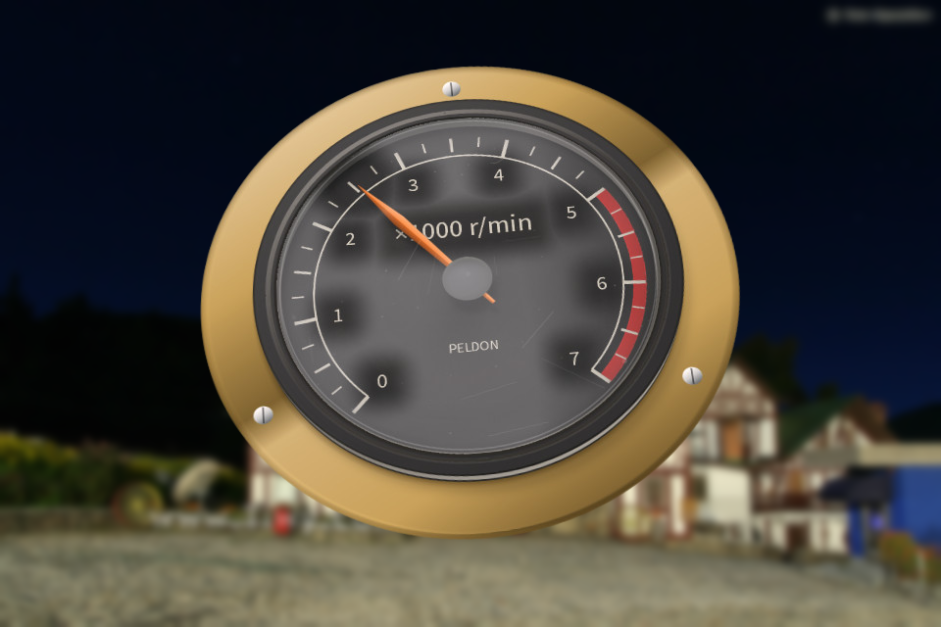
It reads 2500 rpm
